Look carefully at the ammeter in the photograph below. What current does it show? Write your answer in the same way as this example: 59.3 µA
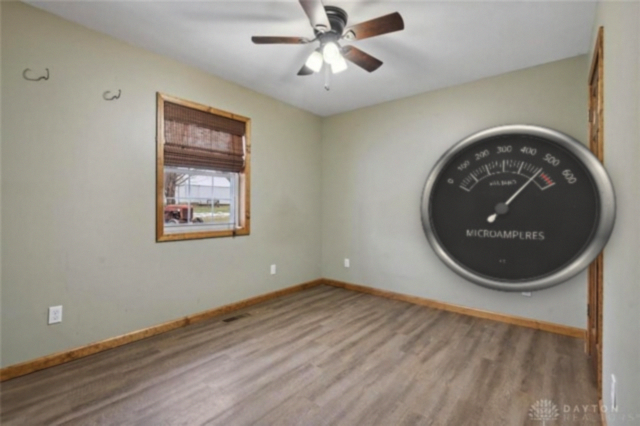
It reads 500 µA
